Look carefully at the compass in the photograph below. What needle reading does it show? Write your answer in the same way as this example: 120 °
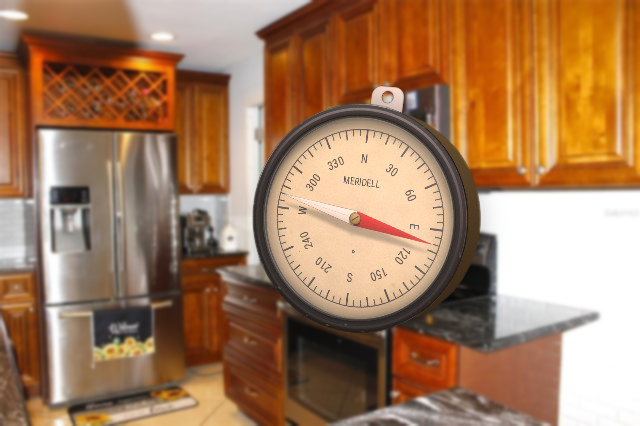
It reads 100 °
